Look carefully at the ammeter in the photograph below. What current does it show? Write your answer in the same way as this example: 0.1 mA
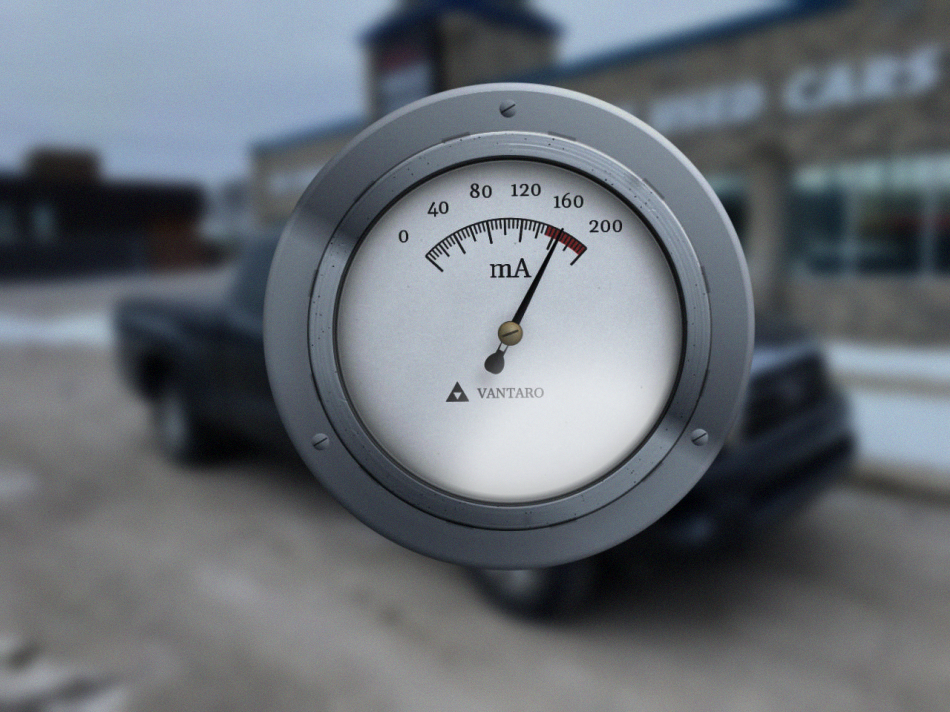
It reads 165 mA
